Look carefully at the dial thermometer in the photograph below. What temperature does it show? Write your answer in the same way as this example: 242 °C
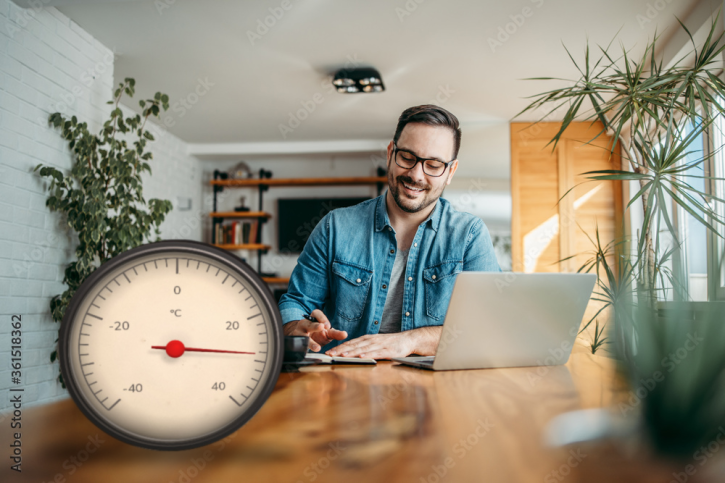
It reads 28 °C
